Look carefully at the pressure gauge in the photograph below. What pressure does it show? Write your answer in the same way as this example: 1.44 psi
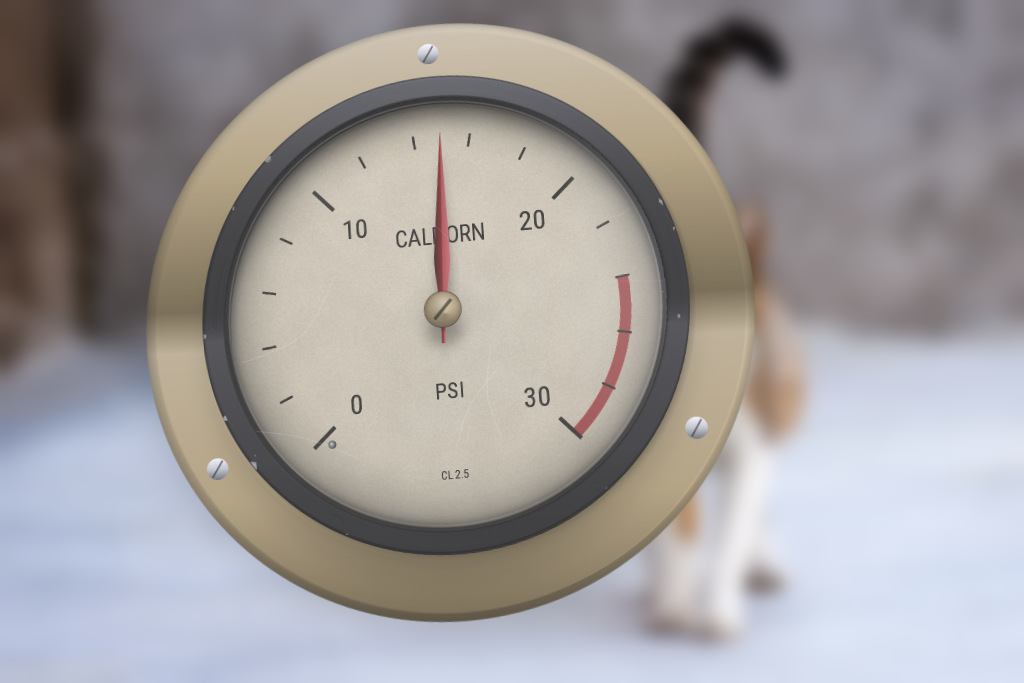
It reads 15 psi
